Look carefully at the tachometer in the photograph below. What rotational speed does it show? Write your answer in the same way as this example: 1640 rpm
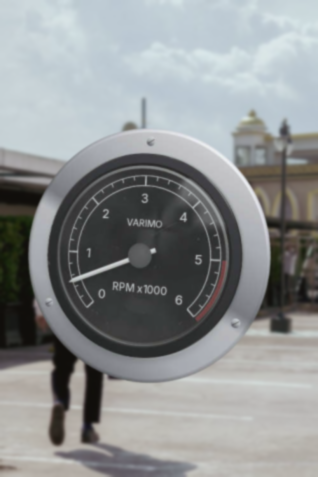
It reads 500 rpm
